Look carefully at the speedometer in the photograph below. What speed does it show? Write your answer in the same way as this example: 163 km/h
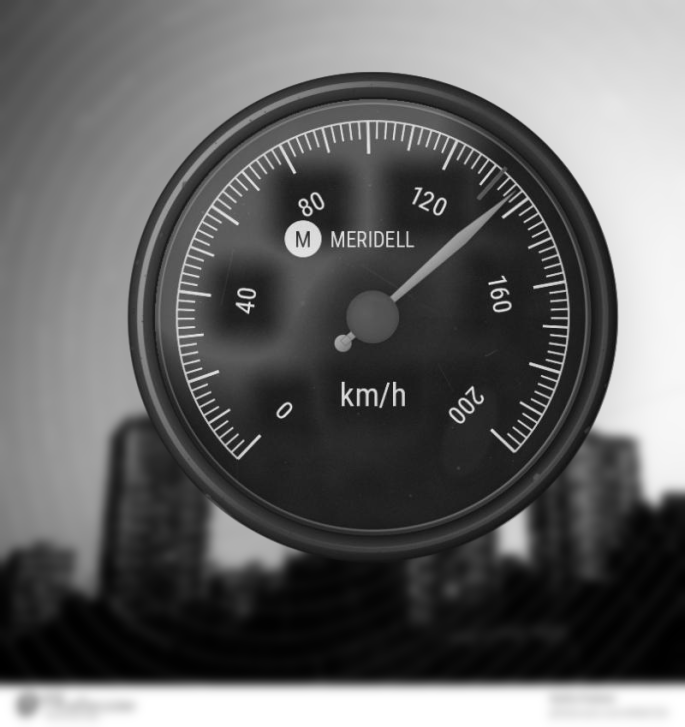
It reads 137 km/h
